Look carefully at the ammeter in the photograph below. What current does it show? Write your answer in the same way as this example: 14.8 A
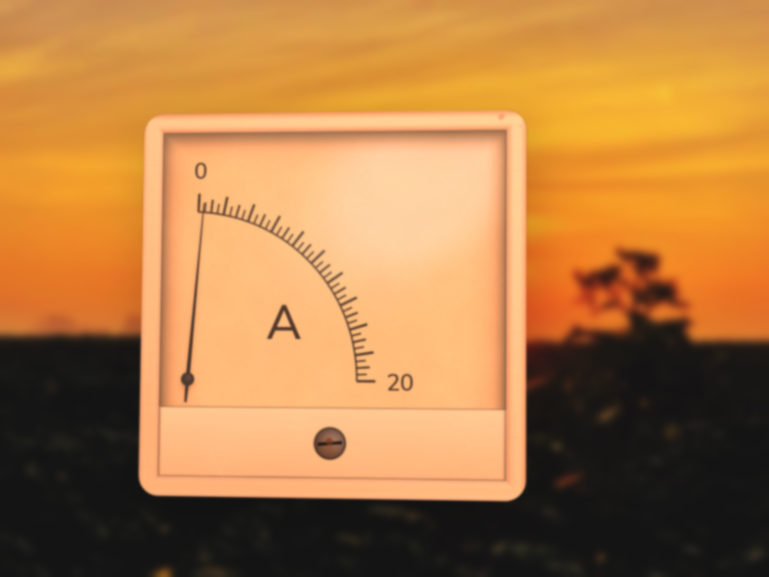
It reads 0.5 A
